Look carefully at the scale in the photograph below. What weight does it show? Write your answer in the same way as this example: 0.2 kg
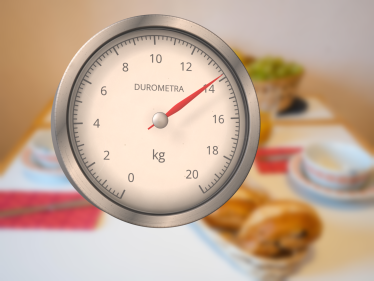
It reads 13.8 kg
